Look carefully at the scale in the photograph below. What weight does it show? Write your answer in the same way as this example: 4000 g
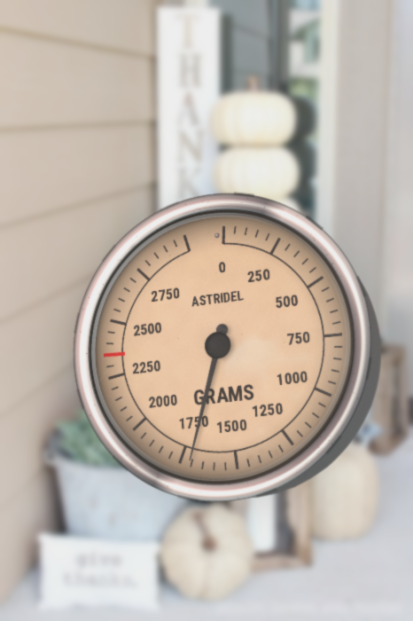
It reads 1700 g
